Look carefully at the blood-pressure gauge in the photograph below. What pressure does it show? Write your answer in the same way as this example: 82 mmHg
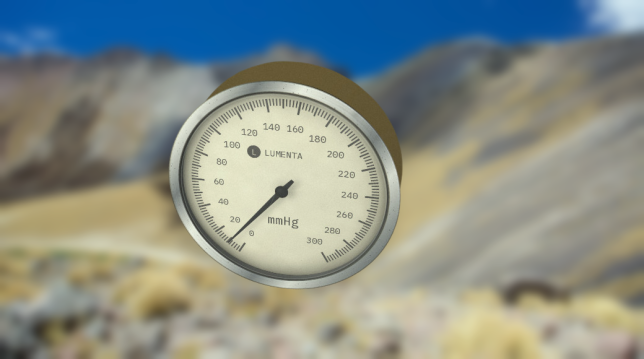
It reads 10 mmHg
